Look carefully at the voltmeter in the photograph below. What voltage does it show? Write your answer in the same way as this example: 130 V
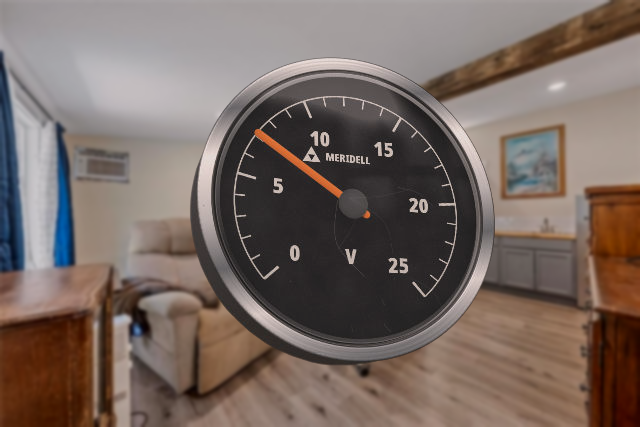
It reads 7 V
